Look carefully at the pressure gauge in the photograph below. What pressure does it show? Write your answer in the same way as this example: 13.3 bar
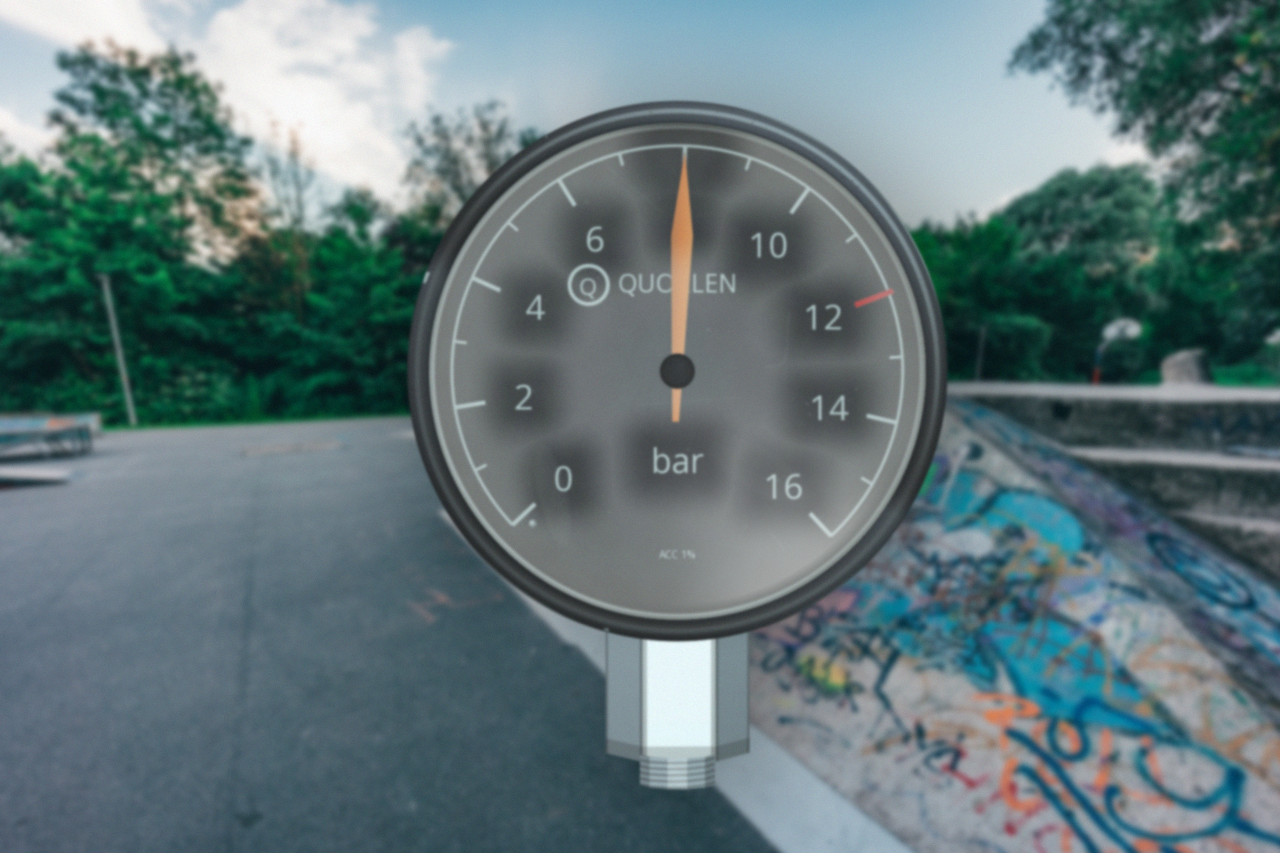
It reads 8 bar
